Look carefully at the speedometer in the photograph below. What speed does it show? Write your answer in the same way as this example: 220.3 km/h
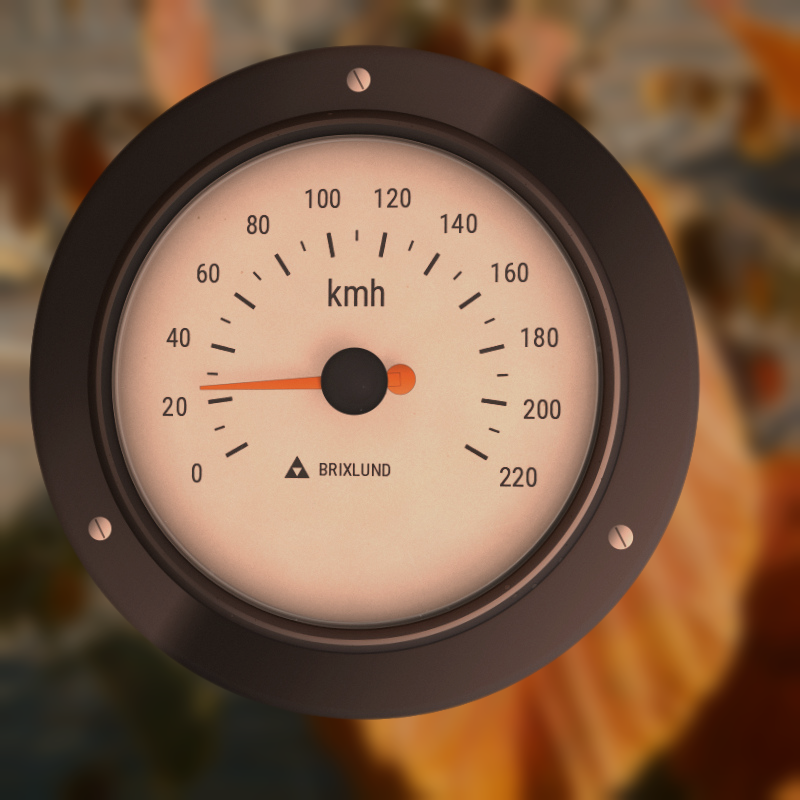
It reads 25 km/h
